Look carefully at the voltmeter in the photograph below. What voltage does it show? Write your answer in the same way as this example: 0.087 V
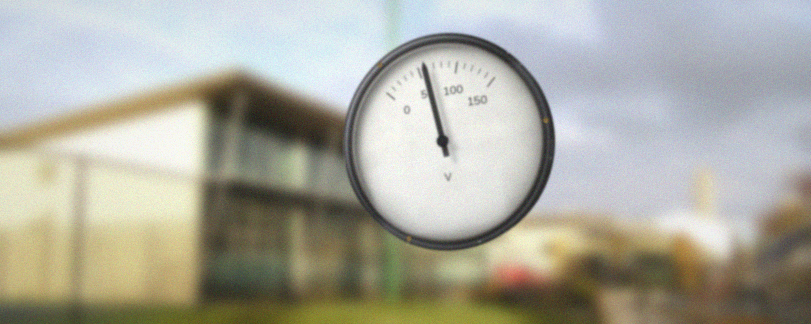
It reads 60 V
